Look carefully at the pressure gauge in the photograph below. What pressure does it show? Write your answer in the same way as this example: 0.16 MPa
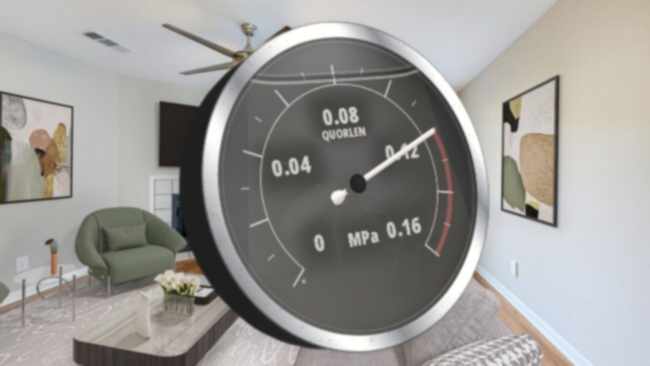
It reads 0.12 MPa
